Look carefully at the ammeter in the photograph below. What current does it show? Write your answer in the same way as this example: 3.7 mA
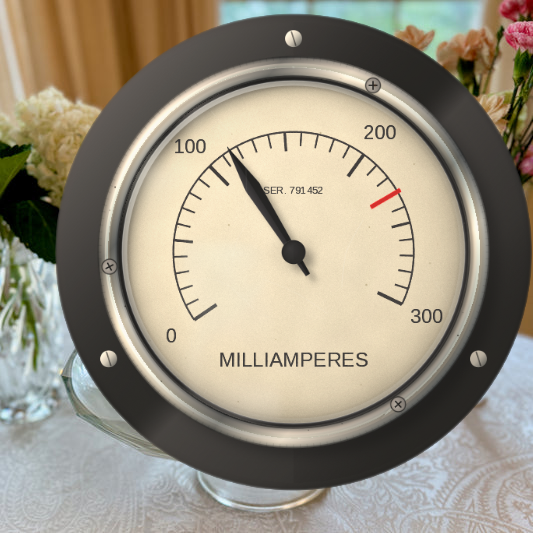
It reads 115 mA
